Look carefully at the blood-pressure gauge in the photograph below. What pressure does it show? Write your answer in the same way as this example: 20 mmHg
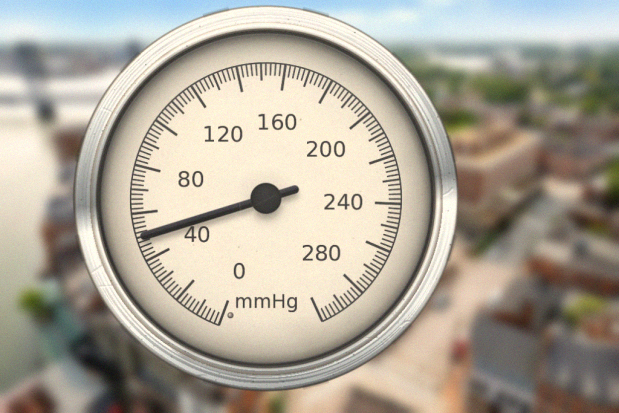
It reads 50 mmHg
